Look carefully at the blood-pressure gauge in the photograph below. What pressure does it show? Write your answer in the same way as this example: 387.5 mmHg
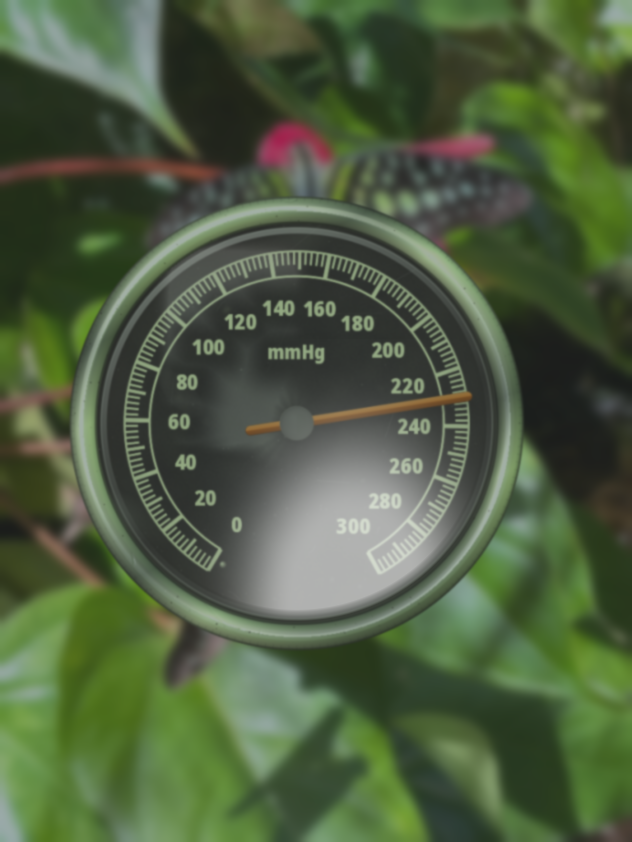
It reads 230 mmHg
